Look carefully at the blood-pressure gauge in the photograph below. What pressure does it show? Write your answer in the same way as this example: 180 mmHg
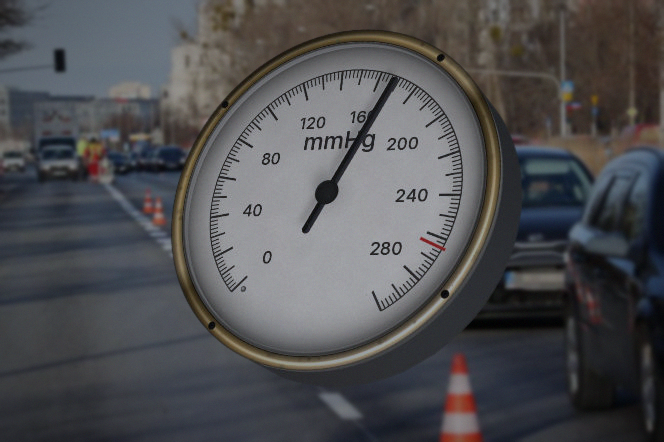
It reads 170 mmHg
